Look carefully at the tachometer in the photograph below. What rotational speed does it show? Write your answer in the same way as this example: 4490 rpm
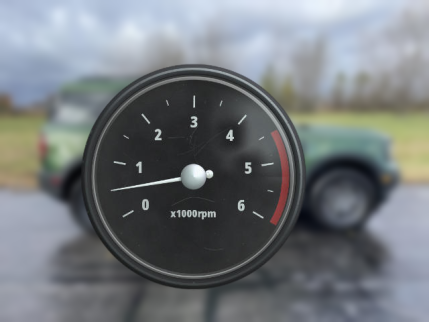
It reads 500 rpm
